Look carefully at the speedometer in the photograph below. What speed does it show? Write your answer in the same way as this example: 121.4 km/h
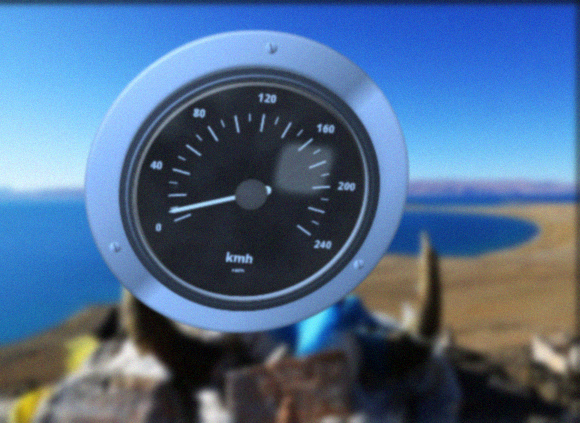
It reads 10 km/h
